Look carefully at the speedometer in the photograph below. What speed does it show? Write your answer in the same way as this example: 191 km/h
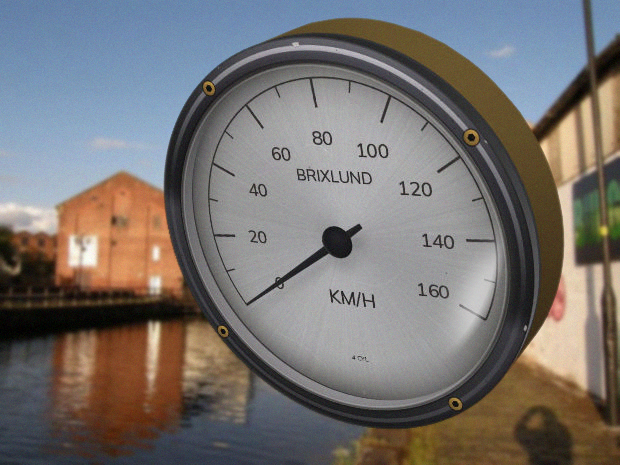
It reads 0 km/h
